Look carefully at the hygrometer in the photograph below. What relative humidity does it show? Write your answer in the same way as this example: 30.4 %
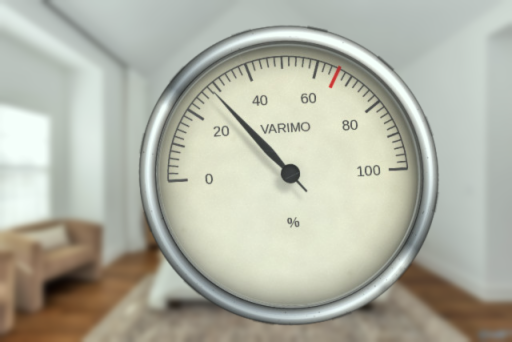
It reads 28 %
